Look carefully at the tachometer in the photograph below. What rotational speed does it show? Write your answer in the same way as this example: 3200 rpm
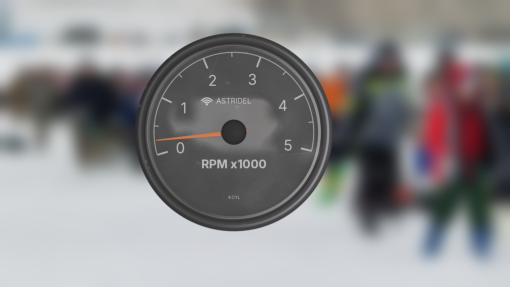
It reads 250 rpm
